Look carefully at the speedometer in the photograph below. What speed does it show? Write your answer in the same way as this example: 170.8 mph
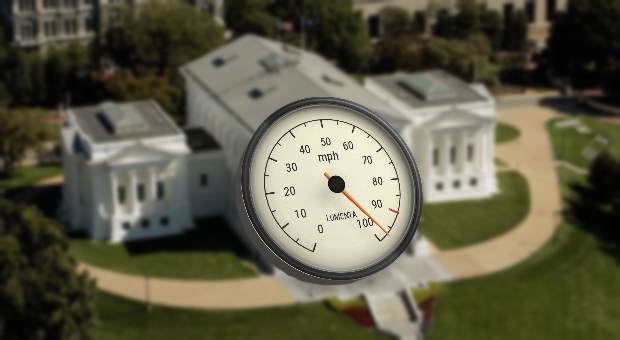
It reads 97.5 mph
